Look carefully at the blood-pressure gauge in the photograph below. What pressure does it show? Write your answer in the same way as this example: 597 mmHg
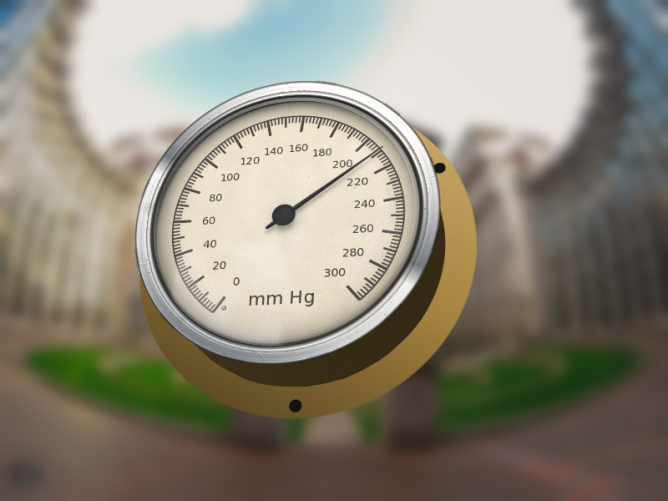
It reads 210 mmHg
